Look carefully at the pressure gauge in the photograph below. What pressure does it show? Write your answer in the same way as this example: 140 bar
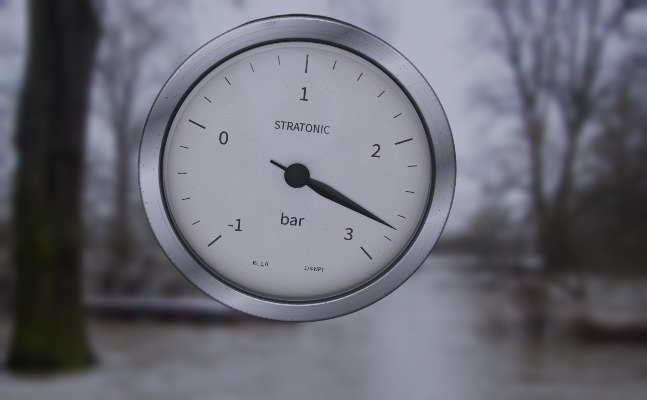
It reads 2.7 bar
